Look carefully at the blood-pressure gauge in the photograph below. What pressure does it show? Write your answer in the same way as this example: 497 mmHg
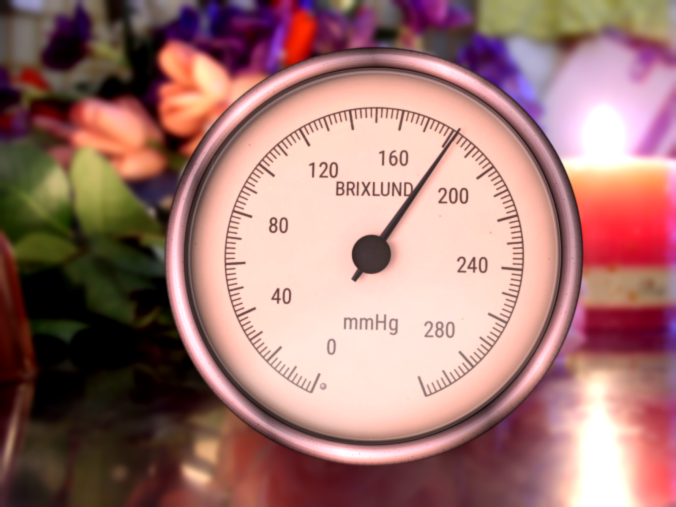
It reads 182 mmHg
